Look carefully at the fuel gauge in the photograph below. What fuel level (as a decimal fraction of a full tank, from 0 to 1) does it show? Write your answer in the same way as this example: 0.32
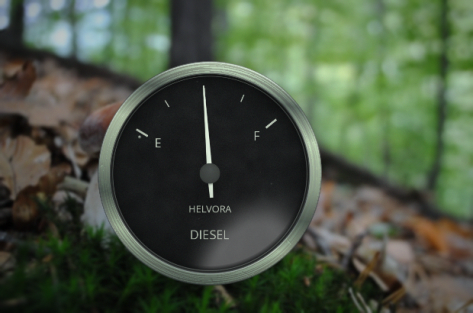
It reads 0.5
